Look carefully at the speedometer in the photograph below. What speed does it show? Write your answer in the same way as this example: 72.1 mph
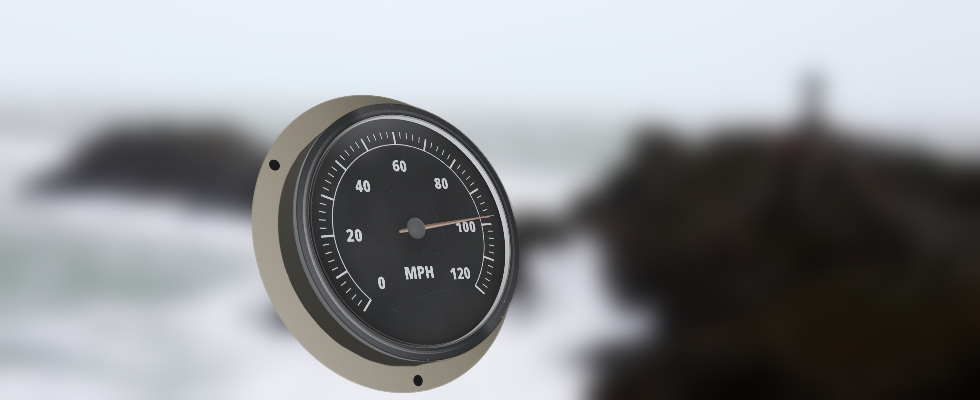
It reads 98 mph
